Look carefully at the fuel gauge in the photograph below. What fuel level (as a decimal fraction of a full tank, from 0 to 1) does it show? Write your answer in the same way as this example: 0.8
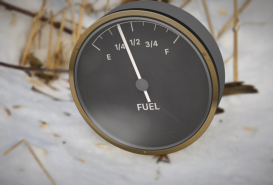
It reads 0.375
